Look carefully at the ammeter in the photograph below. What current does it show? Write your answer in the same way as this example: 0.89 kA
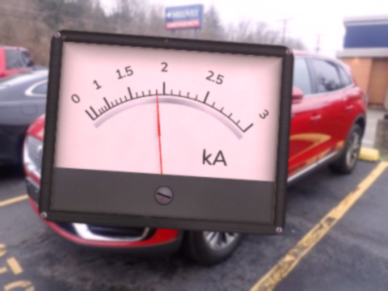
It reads 1.9 kA
